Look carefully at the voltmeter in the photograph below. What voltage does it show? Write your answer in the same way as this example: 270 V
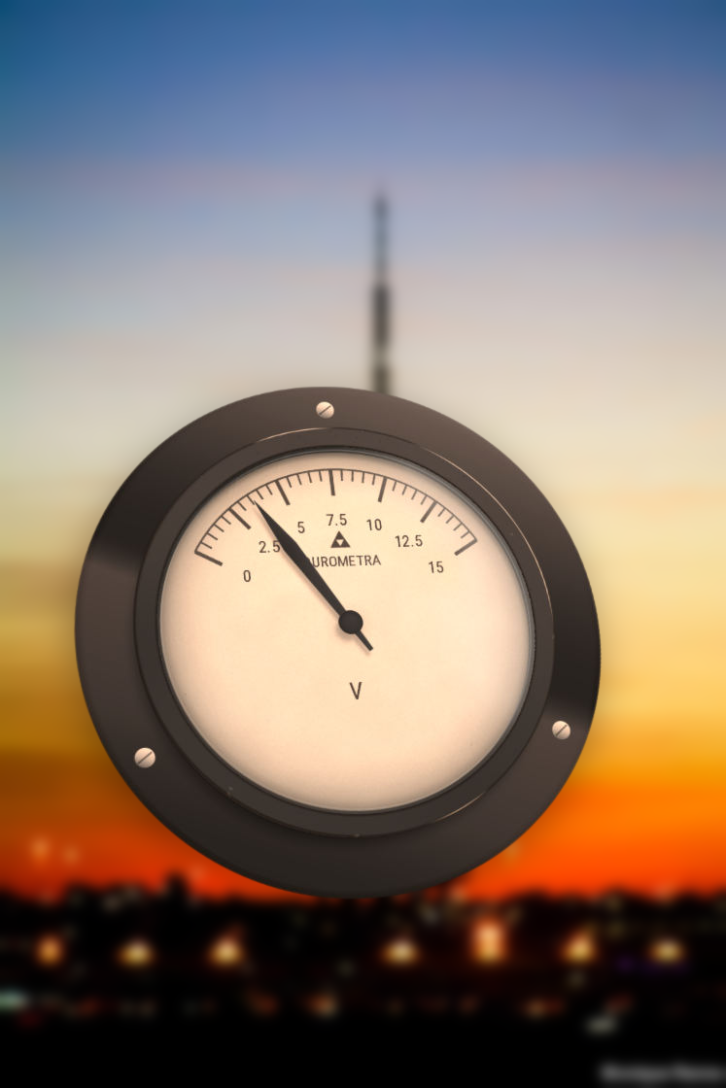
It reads 3.5 V
